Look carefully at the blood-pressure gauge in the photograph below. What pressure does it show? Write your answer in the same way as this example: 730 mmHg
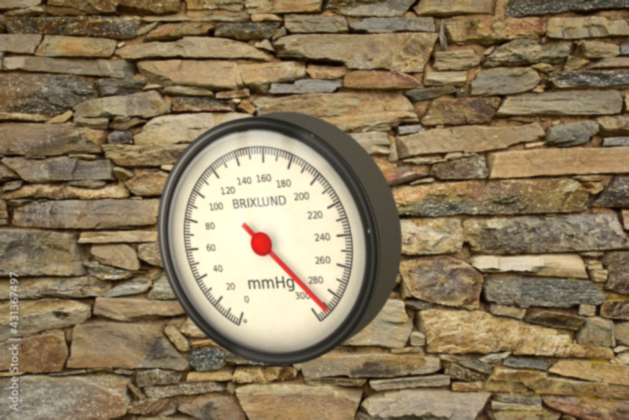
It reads 290 mmHg
